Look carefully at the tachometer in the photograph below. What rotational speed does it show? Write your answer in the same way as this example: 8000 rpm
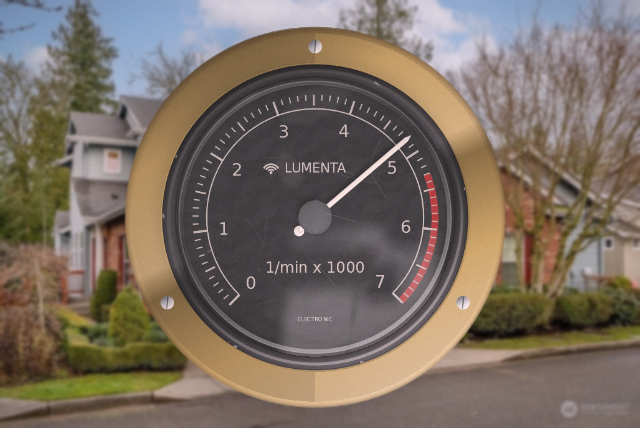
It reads 4800 rpm
